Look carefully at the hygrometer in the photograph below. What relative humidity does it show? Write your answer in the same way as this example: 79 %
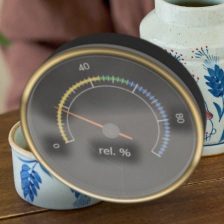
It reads 20 %
